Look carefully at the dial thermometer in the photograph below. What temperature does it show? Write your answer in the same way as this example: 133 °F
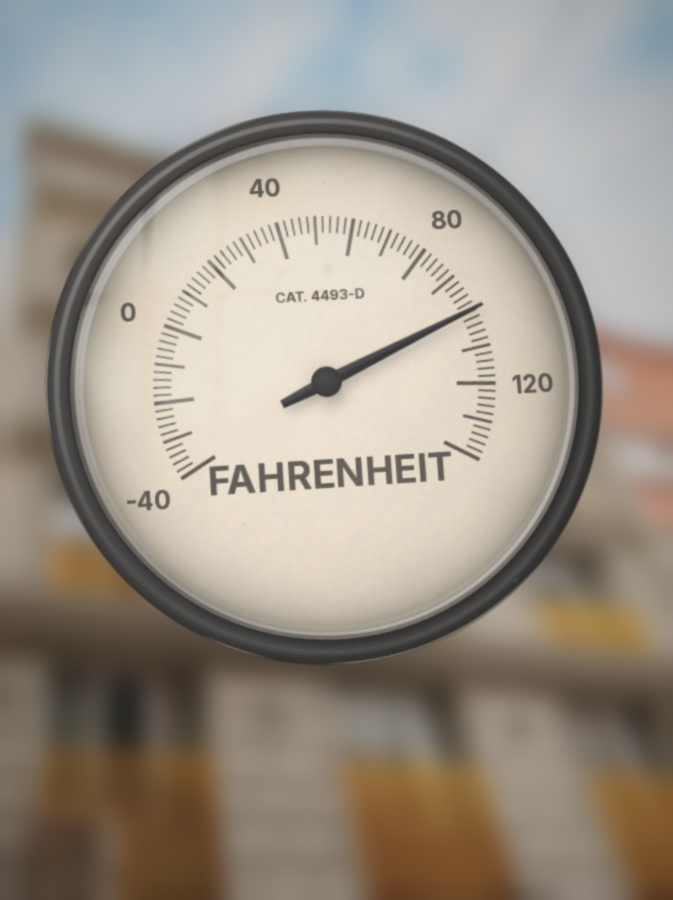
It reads 100 °F
